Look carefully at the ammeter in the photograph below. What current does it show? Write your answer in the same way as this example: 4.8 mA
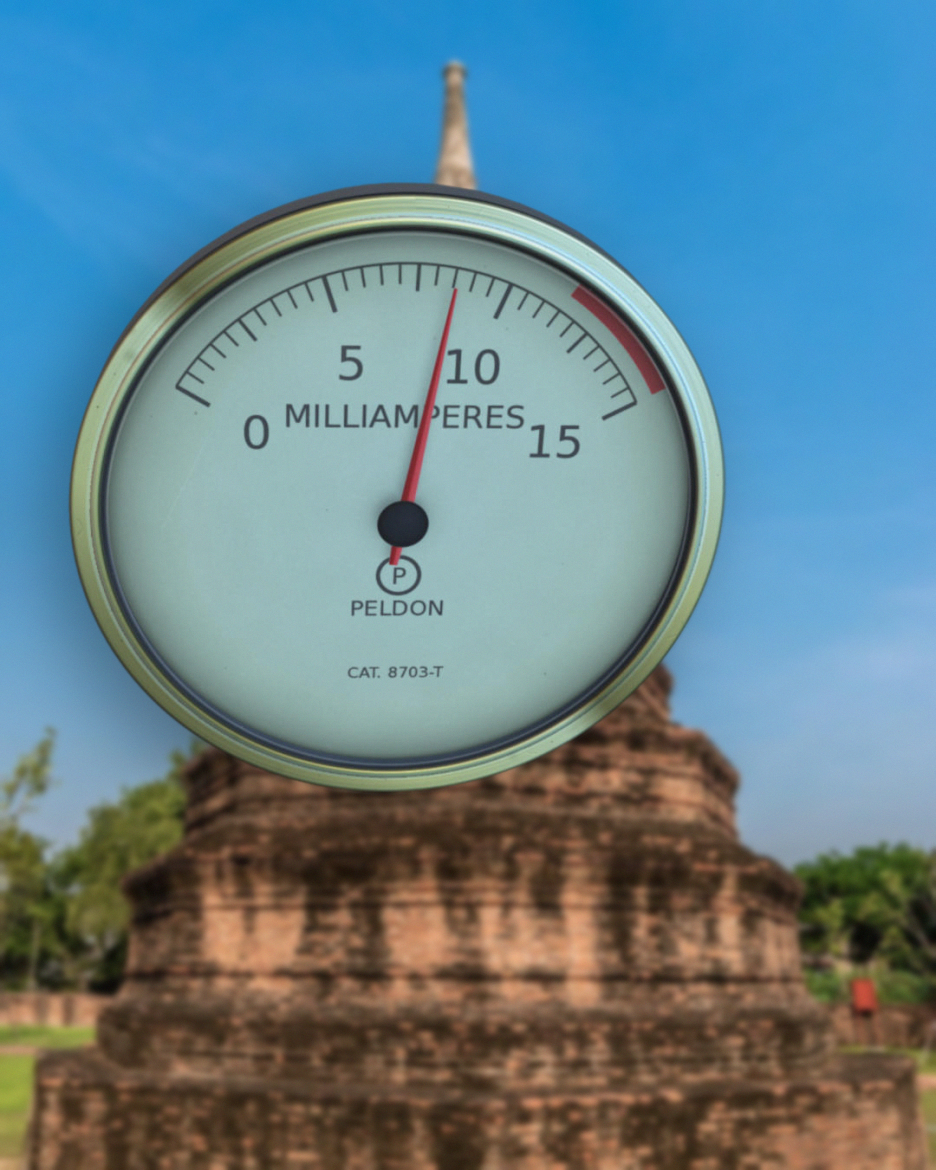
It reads 8.5 mA
